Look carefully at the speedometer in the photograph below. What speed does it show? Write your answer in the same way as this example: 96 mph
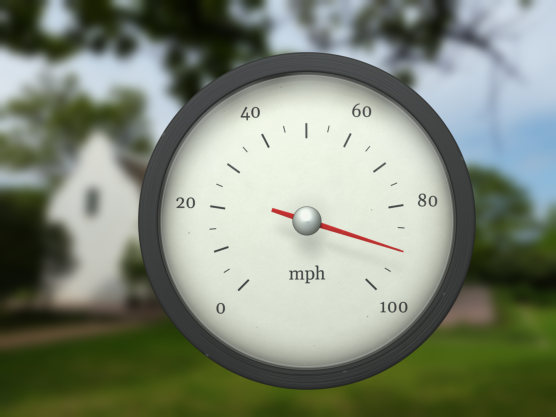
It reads 90 mph
